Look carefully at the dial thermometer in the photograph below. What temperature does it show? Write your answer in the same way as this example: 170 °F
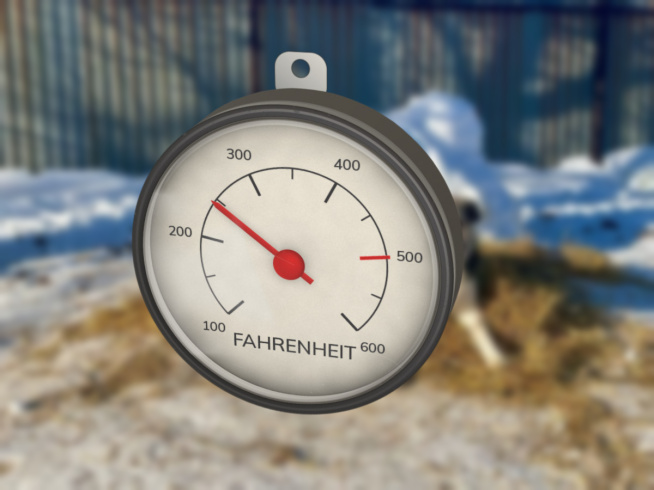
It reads 250 °F
